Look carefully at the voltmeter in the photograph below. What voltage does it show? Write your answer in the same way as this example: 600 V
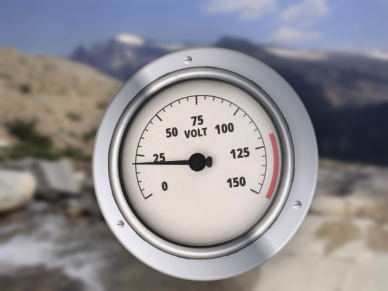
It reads 20 V
